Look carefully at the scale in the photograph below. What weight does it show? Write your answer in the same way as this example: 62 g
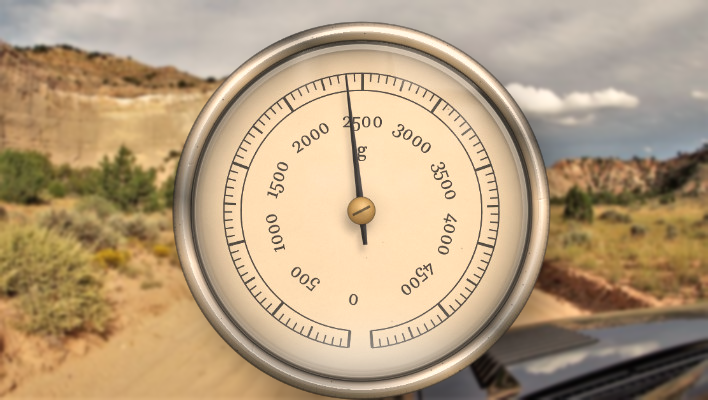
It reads 2400 g
